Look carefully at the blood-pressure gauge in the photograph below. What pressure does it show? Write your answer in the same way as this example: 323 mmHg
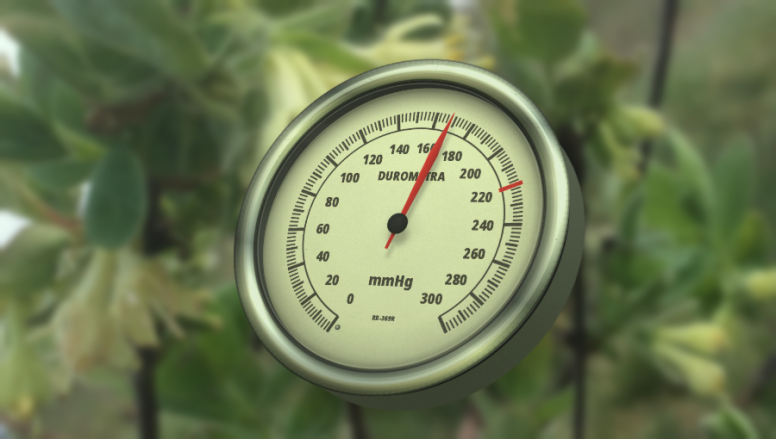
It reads 170 mmHg
